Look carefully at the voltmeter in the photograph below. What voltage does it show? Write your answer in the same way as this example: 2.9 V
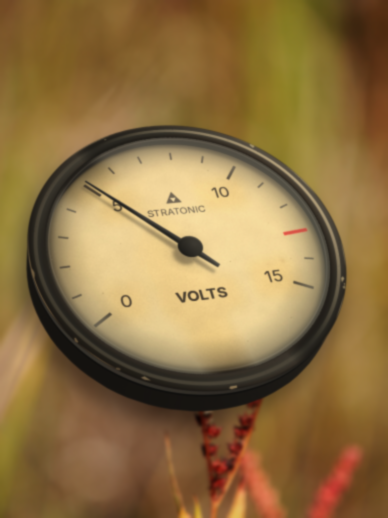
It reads 5 V
